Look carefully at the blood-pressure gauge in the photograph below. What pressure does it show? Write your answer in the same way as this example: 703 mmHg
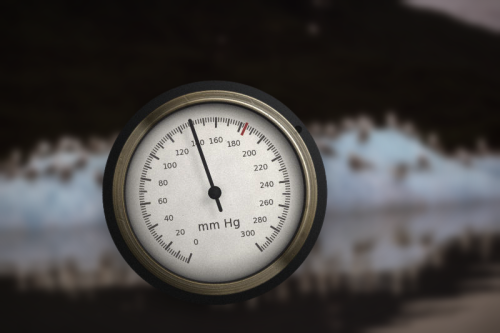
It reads 140 mmHg
